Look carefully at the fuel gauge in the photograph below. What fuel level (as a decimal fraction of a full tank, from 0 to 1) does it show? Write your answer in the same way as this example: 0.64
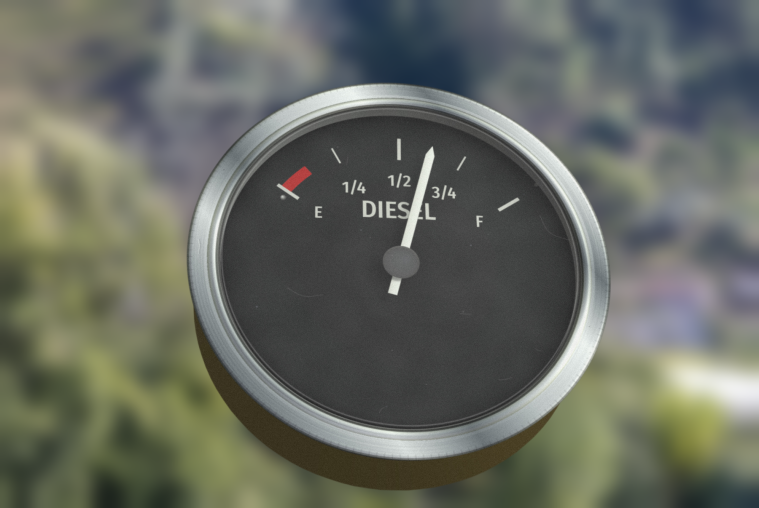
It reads 0.625
